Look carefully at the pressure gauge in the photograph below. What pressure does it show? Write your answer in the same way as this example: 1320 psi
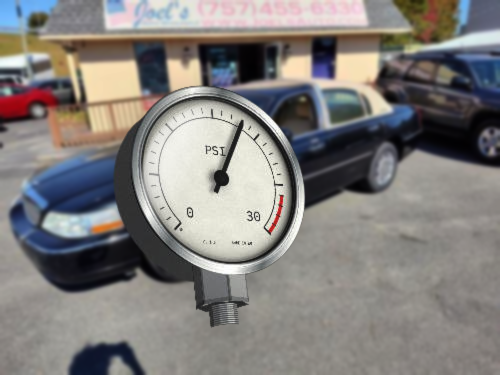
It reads 18 psi
